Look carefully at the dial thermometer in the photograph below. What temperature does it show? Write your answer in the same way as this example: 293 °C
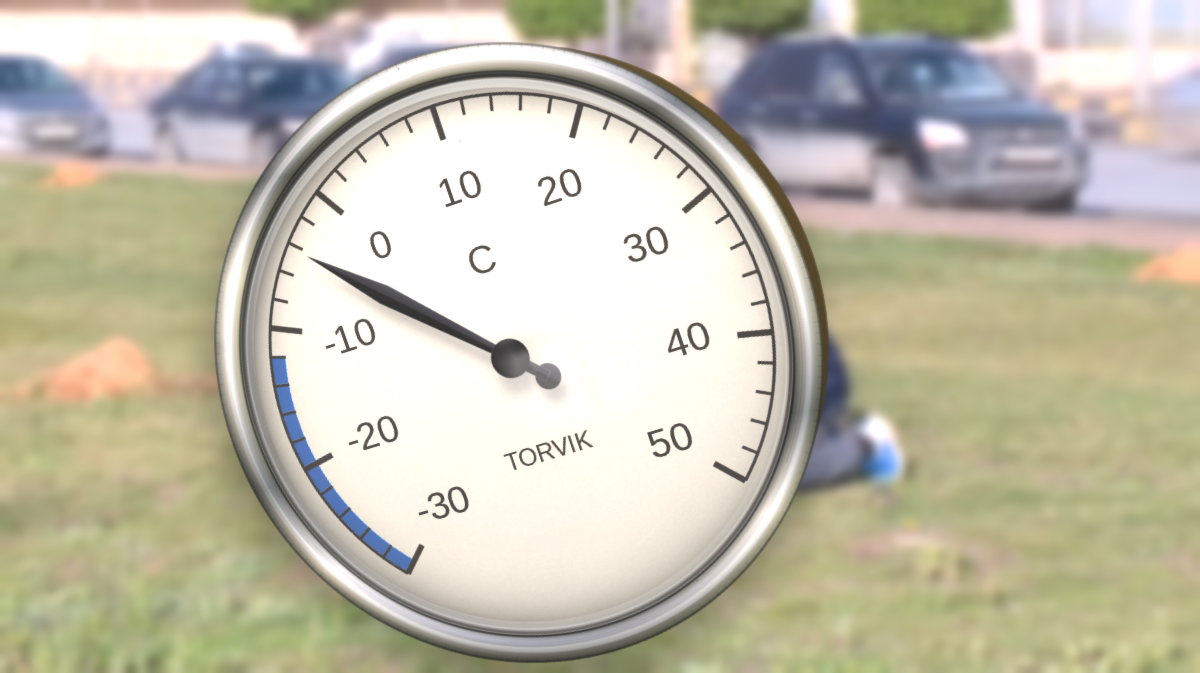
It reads -4 °C
